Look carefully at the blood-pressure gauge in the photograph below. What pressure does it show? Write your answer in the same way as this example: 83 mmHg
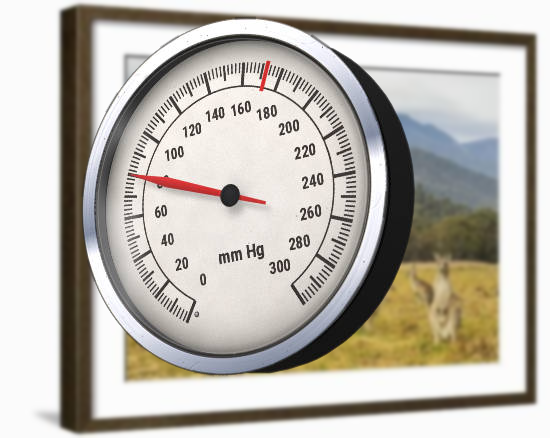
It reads 80 mmHg
